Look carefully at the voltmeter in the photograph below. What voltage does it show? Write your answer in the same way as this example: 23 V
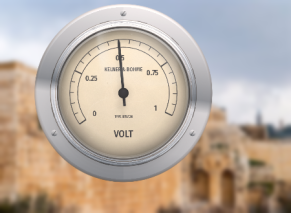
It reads 0.5 V
